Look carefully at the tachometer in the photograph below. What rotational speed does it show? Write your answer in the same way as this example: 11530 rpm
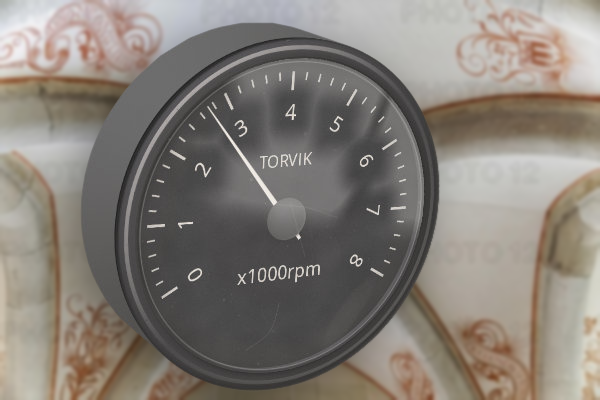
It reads 2700 rpm
